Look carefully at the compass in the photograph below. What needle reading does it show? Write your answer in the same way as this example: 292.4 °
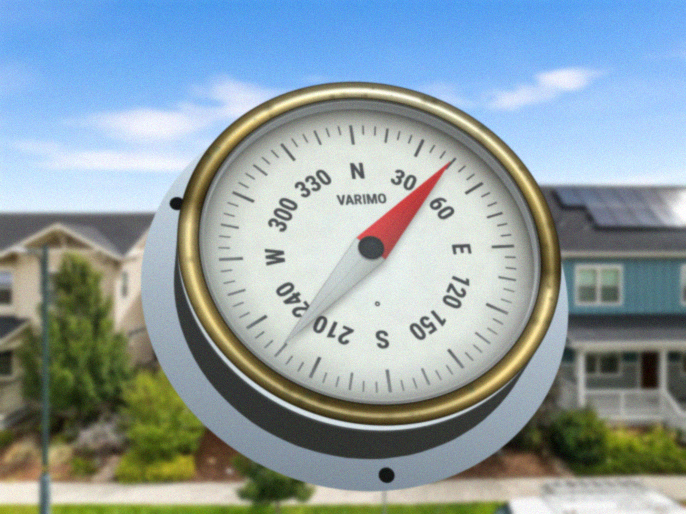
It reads 45 °
